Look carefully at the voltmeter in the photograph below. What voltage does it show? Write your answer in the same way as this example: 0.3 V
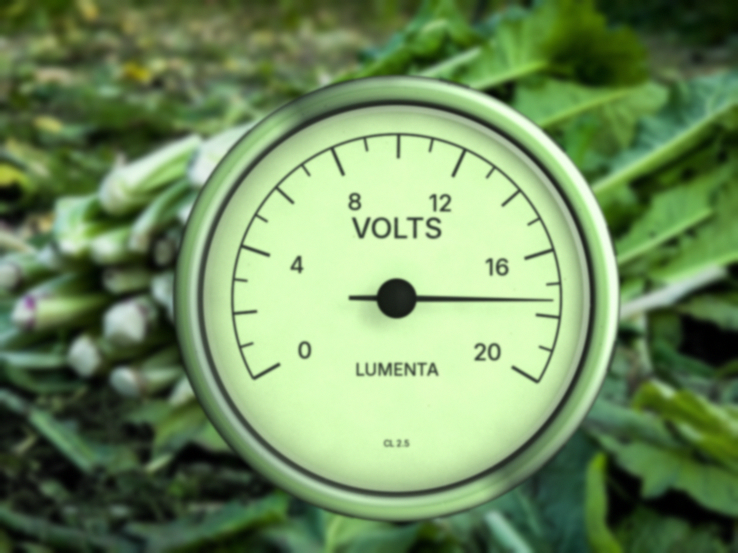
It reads 17.5 V
